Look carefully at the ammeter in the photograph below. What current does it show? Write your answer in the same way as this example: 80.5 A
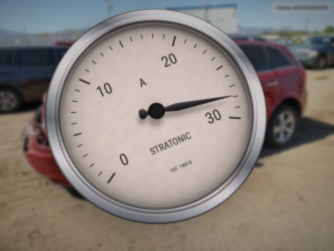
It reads 28 A
